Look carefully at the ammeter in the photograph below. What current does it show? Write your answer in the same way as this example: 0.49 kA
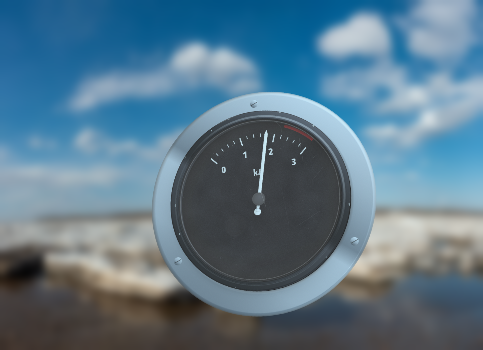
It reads 1.8 kA
